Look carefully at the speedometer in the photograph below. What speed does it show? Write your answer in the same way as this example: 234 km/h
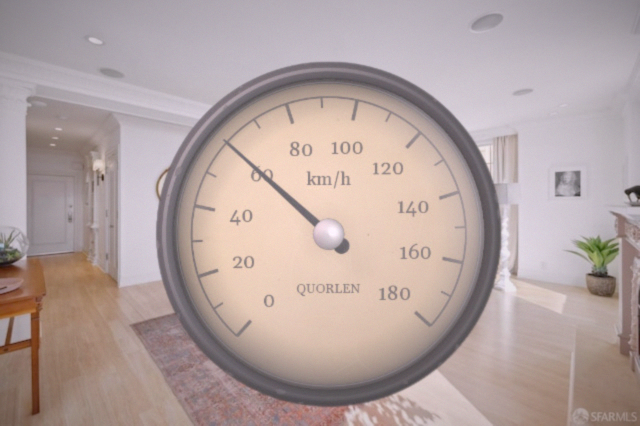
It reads 60 km/h
